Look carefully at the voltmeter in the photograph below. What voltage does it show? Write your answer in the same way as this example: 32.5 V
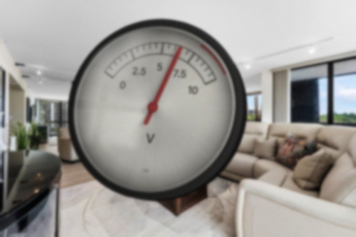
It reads 6.5 V
